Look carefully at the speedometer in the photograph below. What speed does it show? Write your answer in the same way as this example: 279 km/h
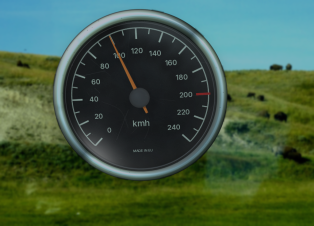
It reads 100 km/h
